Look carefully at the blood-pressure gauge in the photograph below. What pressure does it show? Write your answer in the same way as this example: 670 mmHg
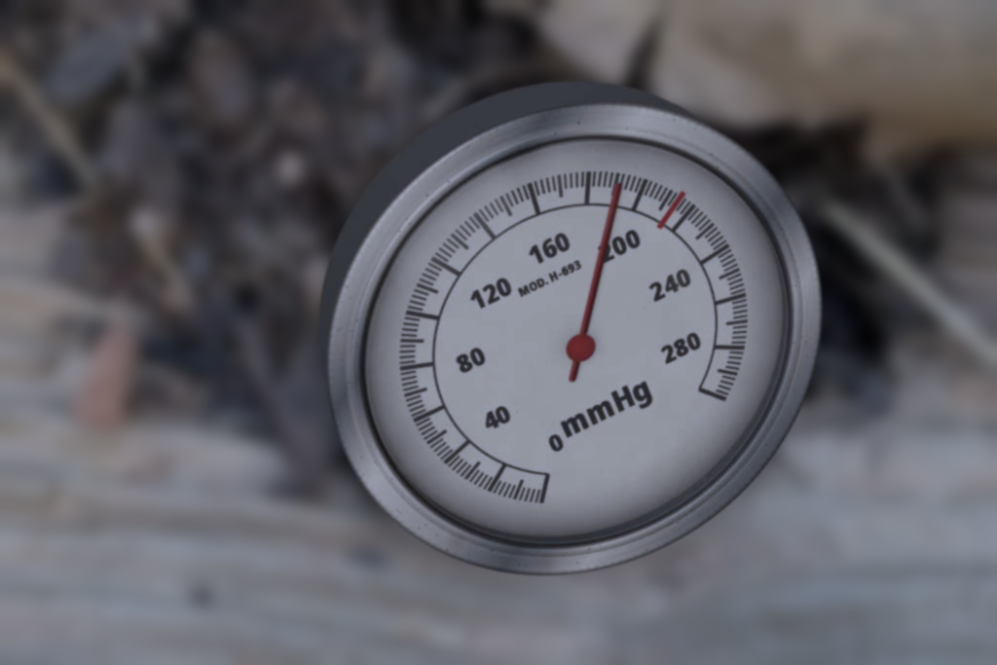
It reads 190 mmHg
